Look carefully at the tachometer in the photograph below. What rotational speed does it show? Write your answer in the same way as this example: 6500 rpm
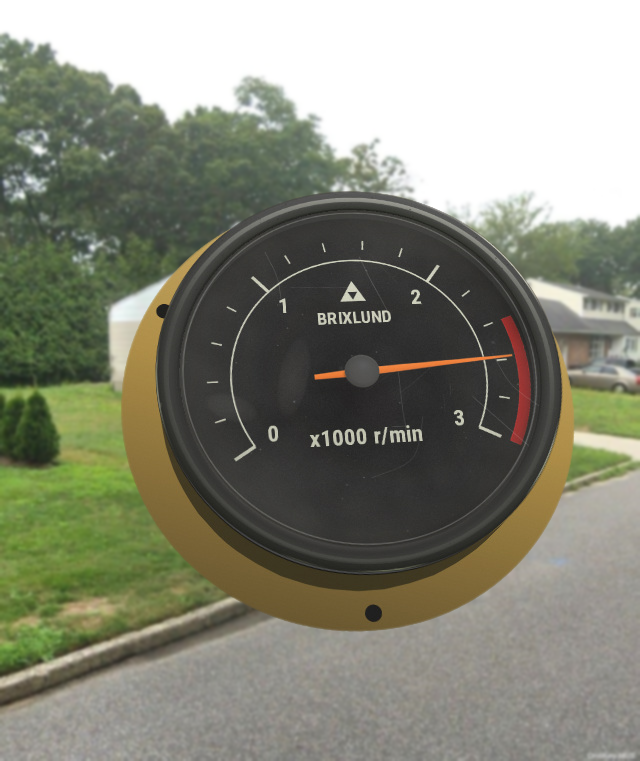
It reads 2600 rpm
